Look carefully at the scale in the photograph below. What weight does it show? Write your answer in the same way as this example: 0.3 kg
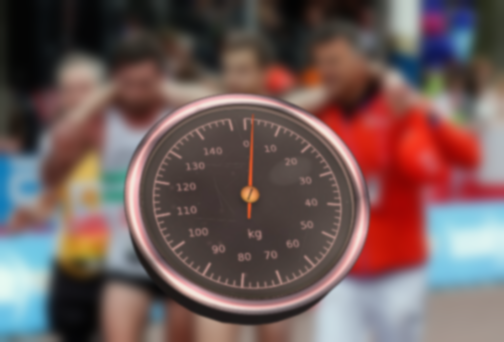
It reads 2 kg
